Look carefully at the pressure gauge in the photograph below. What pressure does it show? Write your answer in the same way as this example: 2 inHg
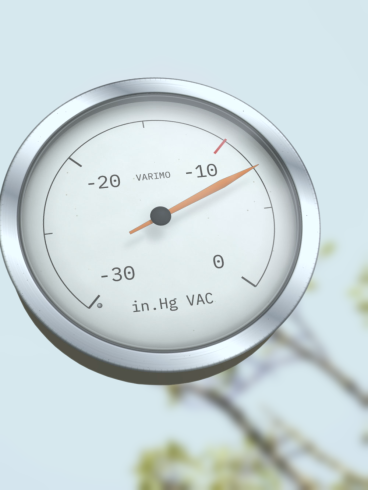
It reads -7.5 inHg
